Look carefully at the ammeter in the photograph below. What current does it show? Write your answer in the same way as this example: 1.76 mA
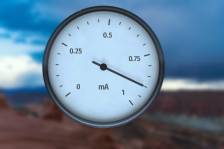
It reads 0.9 mA
